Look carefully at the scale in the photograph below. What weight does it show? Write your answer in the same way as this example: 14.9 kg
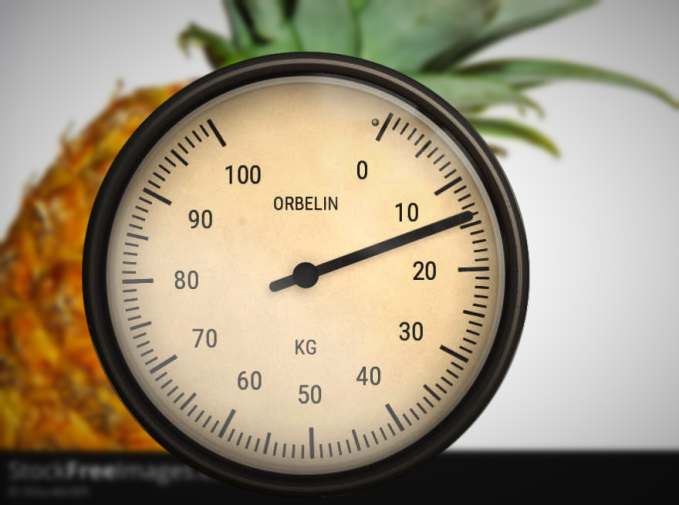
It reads 14 kg
